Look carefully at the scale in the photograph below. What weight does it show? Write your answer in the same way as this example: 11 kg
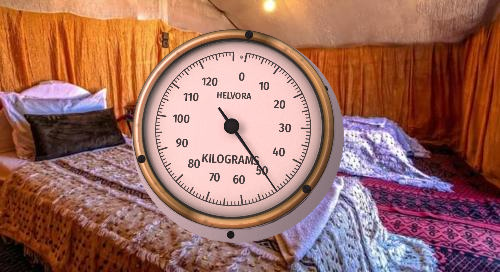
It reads 50 kg
